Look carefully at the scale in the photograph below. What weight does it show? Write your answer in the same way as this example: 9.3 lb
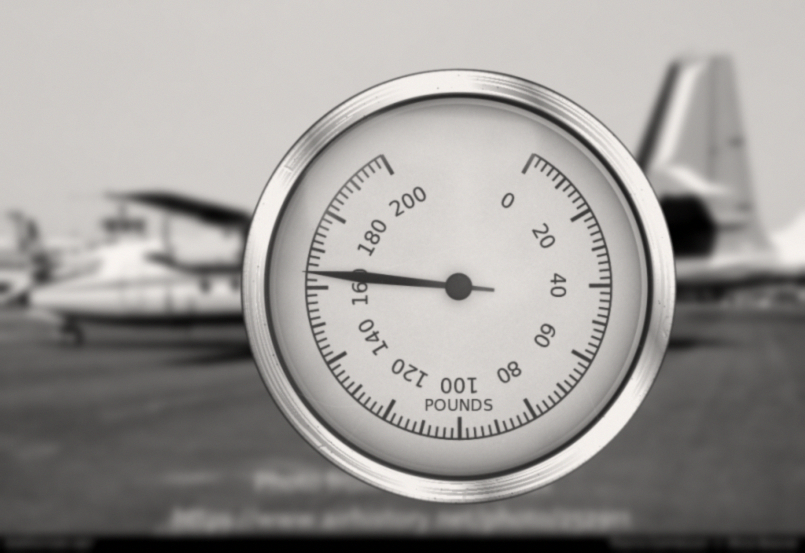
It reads 164 lb
